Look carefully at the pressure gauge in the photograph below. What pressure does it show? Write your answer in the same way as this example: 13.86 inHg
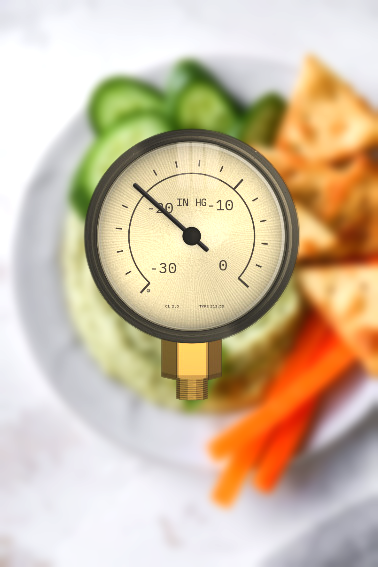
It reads -20 inHg
